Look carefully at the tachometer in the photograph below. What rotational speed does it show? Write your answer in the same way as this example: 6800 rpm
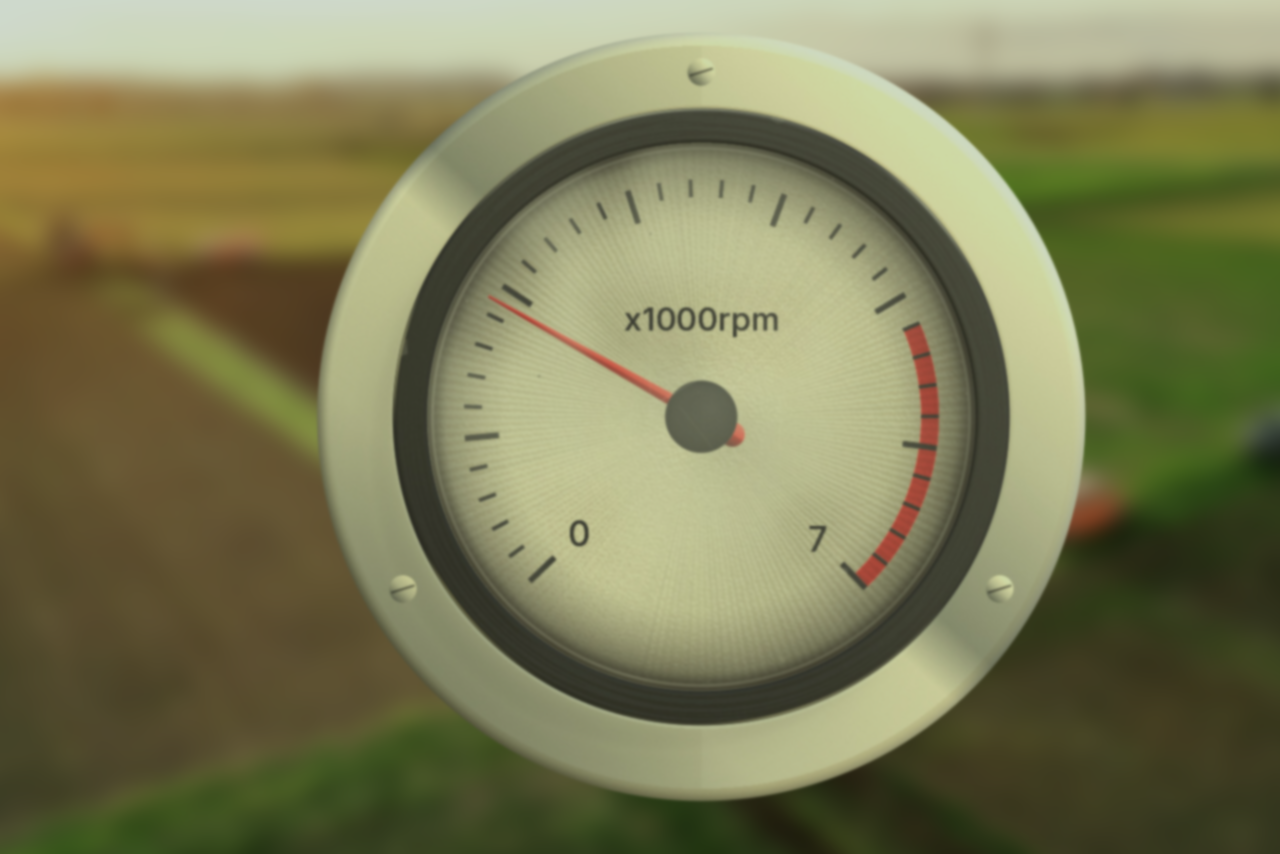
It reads 1900 rpm
